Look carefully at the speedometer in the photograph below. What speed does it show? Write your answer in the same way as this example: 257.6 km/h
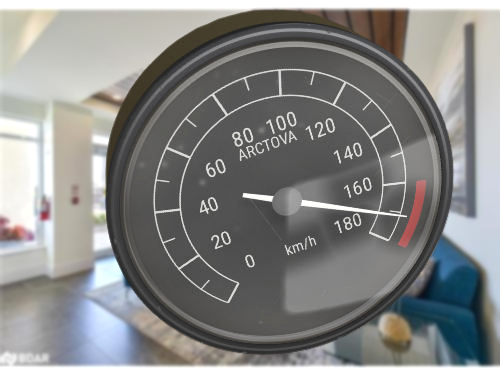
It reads 170 km/h
